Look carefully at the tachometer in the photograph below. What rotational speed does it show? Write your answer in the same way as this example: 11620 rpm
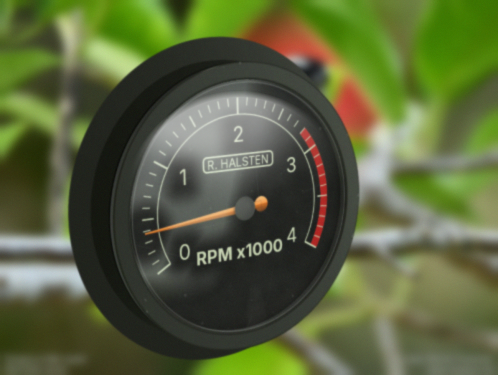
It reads 400 rpm
